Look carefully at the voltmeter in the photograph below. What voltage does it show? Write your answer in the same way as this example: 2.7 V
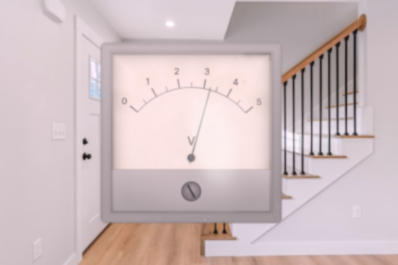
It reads 3.25 V
